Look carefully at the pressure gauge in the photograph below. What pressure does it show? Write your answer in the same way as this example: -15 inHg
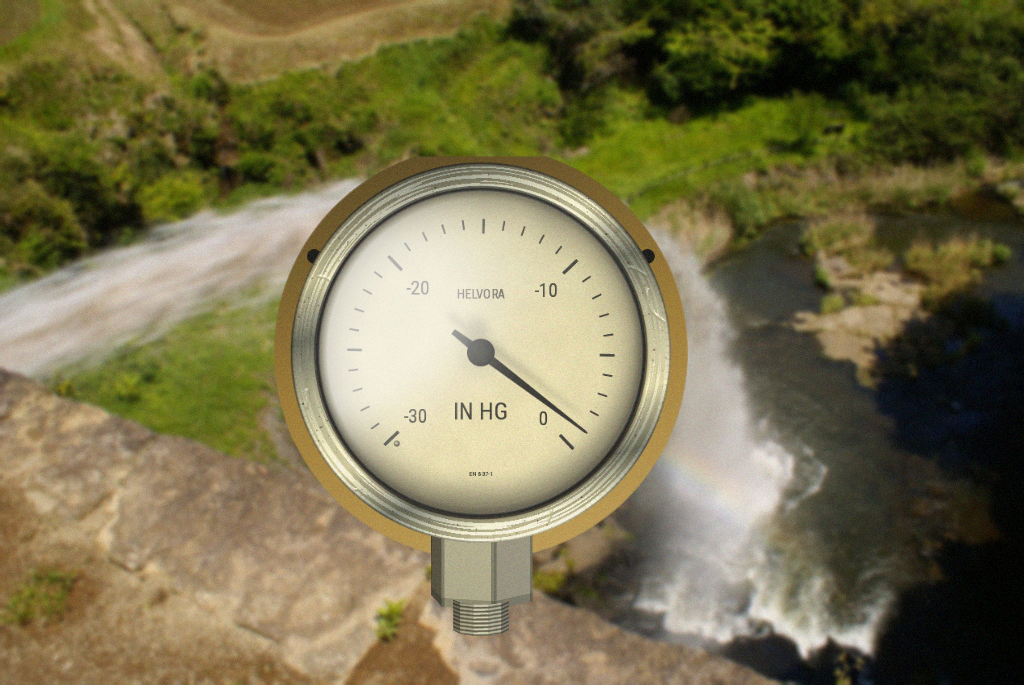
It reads -1 inHg
